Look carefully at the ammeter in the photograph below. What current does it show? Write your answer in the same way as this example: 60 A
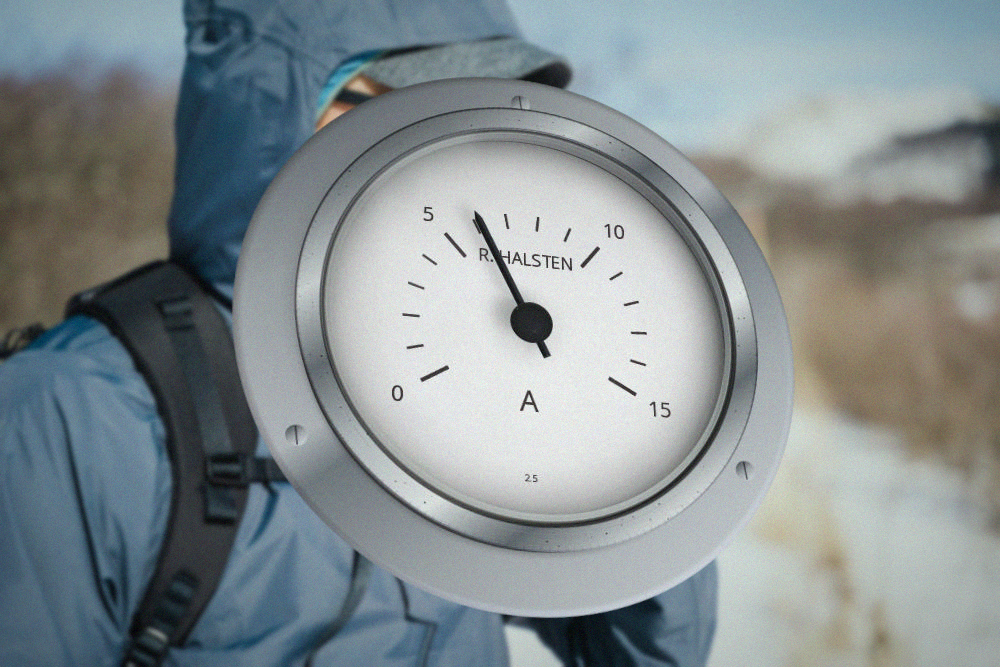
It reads 6 A
